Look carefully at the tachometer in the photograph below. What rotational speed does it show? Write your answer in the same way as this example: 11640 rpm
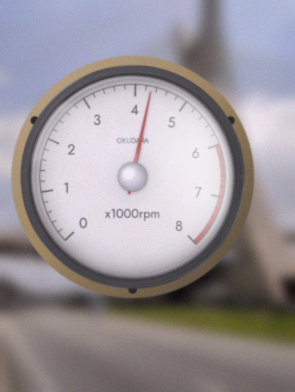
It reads 4300 rpm
